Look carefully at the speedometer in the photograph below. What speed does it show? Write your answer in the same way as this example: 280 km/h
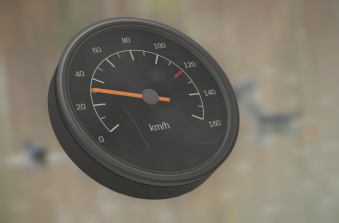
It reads 30 km/h
